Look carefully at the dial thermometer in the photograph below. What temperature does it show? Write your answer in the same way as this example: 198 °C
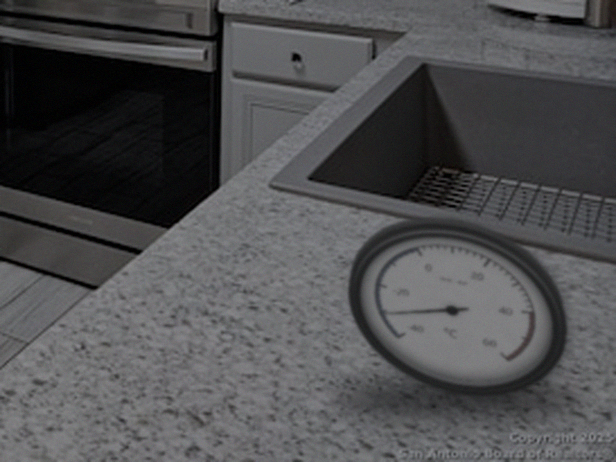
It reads -30 °C
